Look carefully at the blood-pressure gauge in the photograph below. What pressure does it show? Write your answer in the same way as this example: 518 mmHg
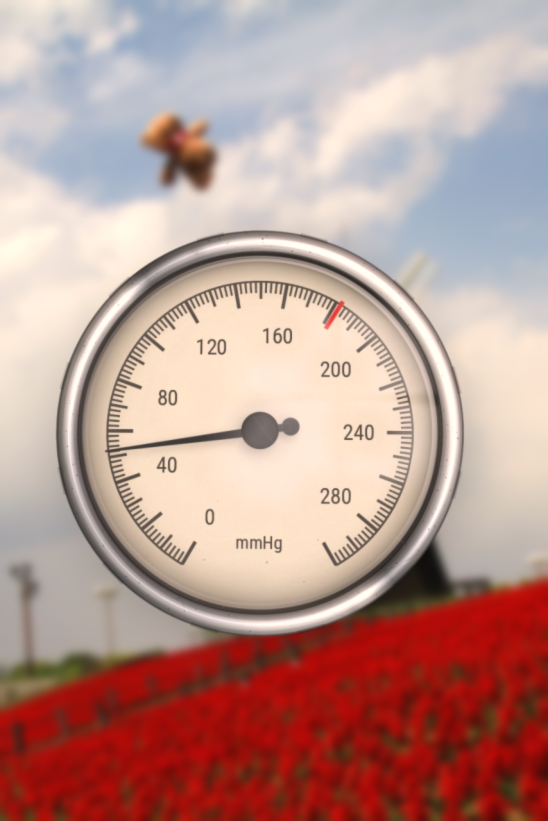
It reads 52 mmHg
